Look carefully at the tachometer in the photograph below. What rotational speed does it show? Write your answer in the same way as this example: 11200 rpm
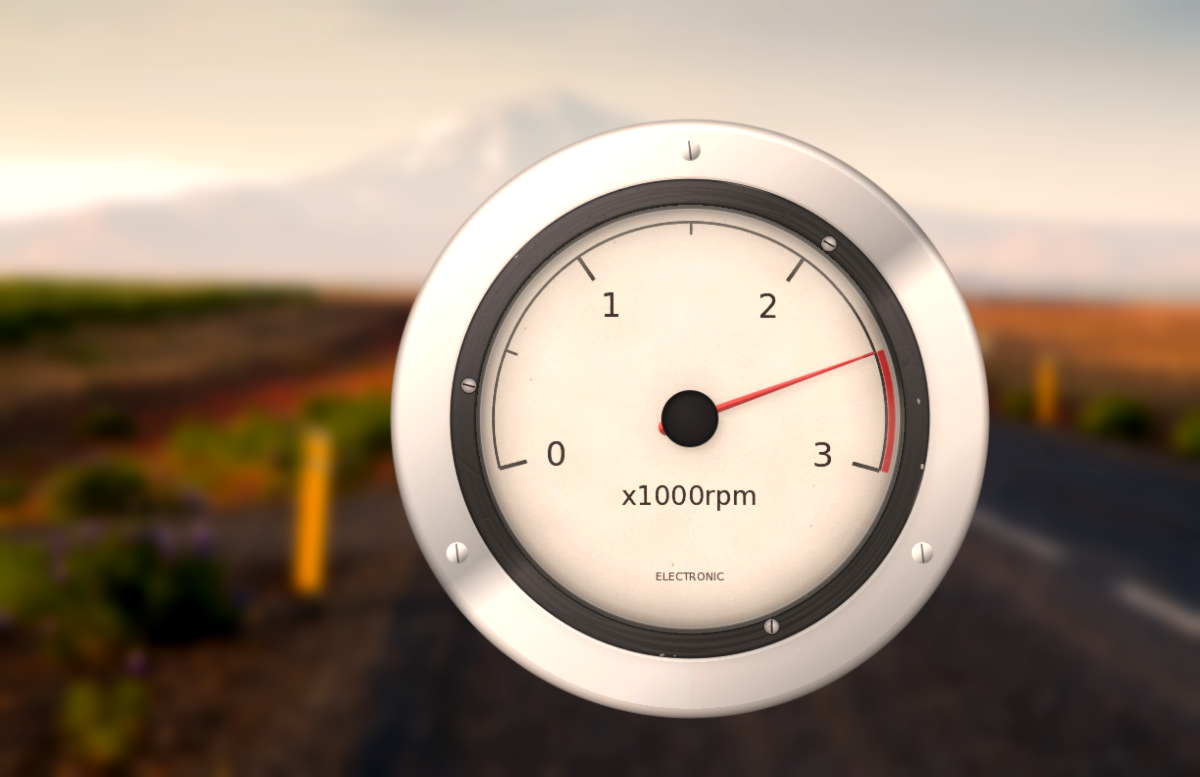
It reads 2500 rpm
